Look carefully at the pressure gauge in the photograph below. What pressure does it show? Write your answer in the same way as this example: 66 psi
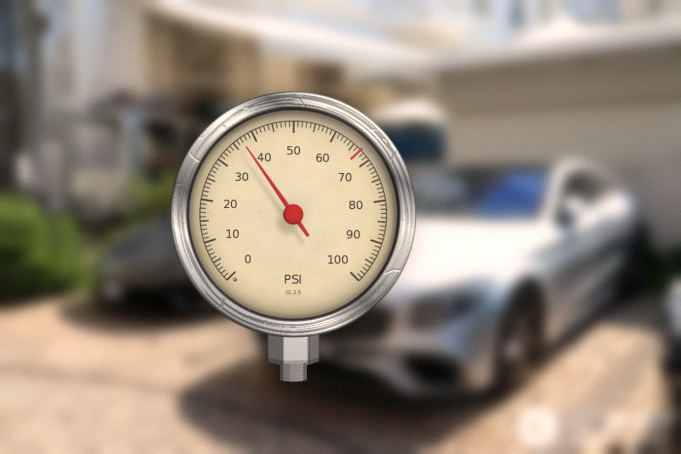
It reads 37 psi
